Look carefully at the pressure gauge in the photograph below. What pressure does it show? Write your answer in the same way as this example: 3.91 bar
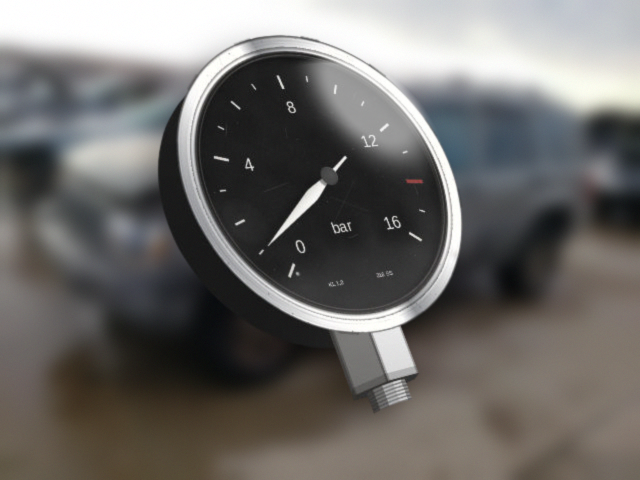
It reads 1 bar
